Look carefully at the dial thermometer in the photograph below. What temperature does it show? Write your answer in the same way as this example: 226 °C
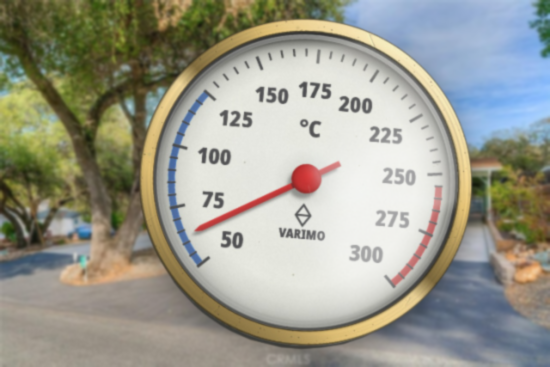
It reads 62.5 °C
